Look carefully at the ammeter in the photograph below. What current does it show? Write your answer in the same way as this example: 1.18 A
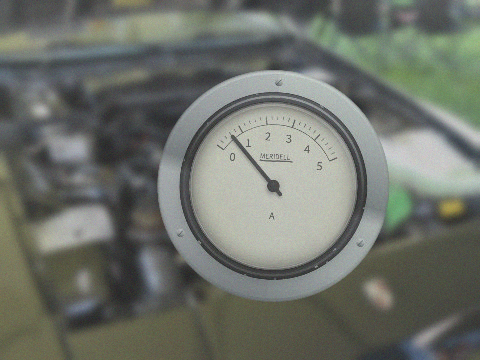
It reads 0.6 A
